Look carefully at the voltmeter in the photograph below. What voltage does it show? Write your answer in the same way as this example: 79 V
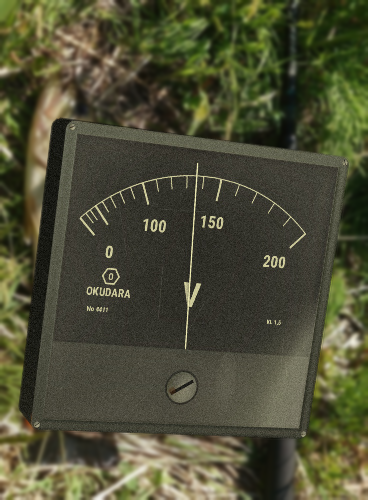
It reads 135 V
